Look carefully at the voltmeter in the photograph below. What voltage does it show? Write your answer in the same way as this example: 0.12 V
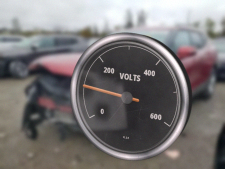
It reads 100 V
